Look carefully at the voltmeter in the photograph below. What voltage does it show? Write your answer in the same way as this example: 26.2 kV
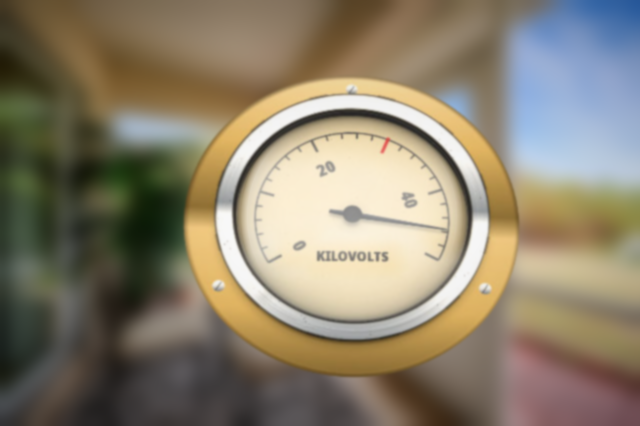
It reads 46 kV
